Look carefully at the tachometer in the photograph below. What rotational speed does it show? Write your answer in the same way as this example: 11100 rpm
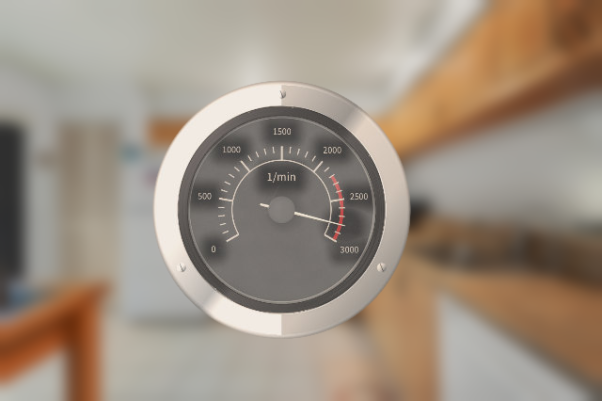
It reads 2800 rpm
